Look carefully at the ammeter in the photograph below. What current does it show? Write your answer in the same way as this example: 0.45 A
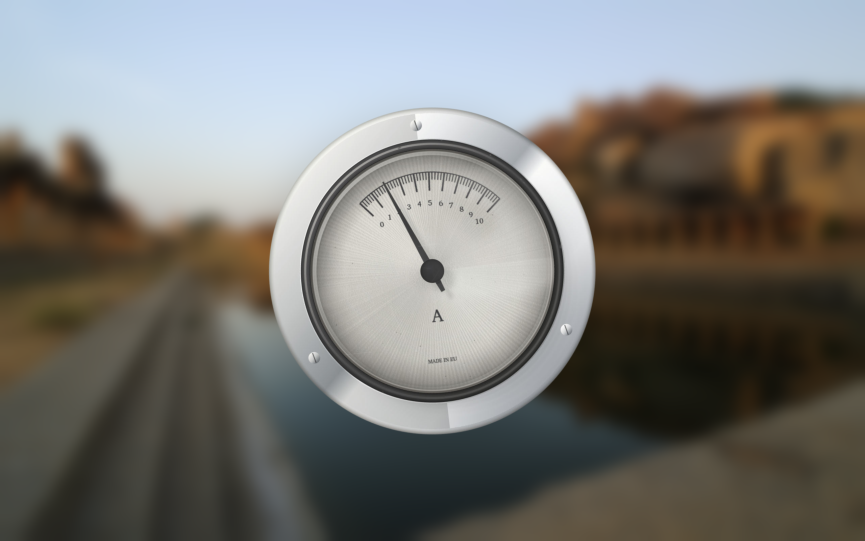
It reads 2 A
